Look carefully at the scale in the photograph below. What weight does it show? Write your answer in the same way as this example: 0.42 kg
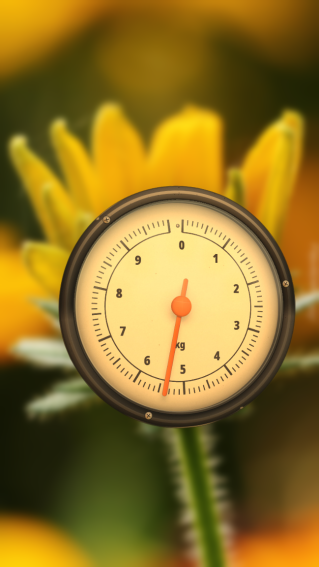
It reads 5.4 kg
